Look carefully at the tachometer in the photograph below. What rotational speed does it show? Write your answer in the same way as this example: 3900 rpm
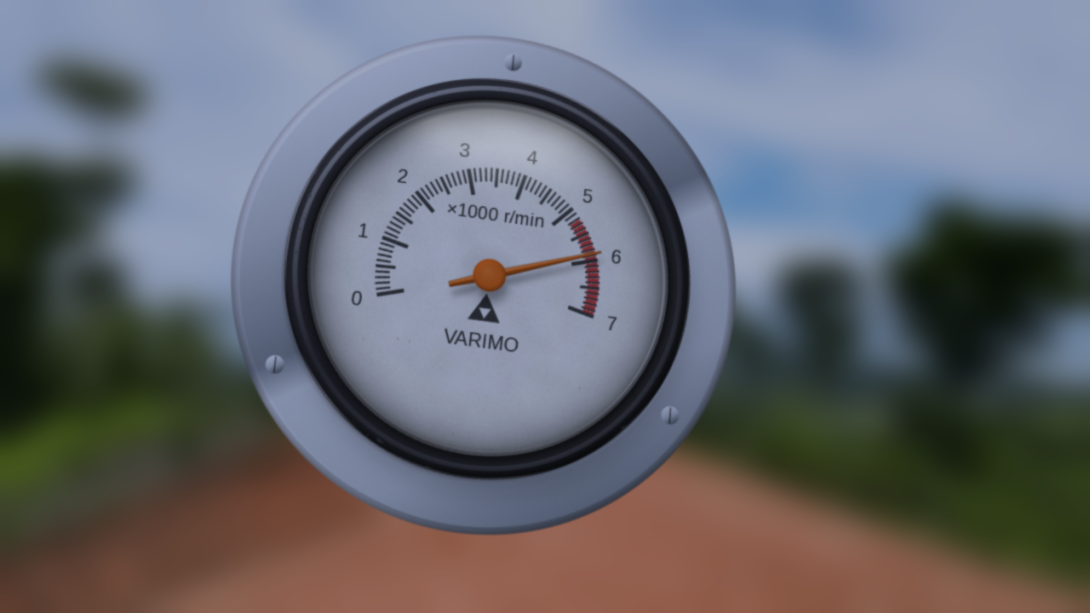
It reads 5900 rpm
